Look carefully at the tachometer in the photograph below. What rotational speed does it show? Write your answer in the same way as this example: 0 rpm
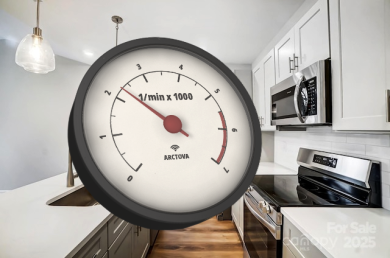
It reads 2250 rpm
